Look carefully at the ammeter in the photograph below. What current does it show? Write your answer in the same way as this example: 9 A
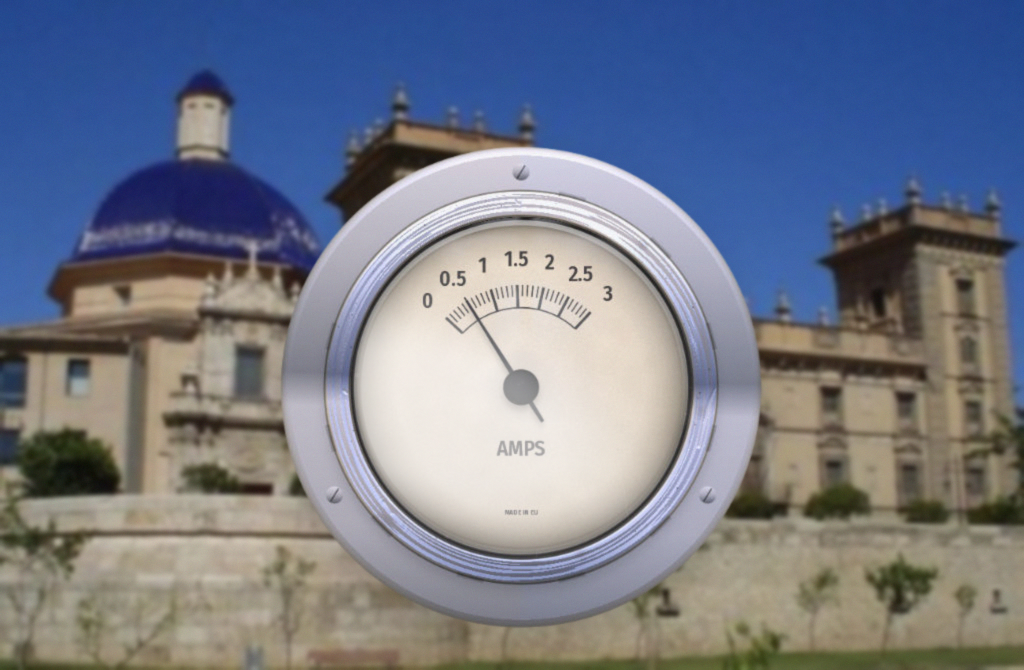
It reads 0.5 A
